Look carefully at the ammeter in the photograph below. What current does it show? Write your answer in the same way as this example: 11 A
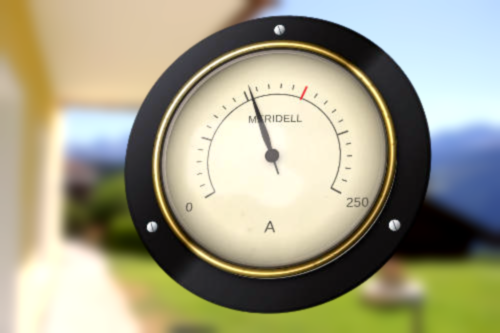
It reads 105 A
